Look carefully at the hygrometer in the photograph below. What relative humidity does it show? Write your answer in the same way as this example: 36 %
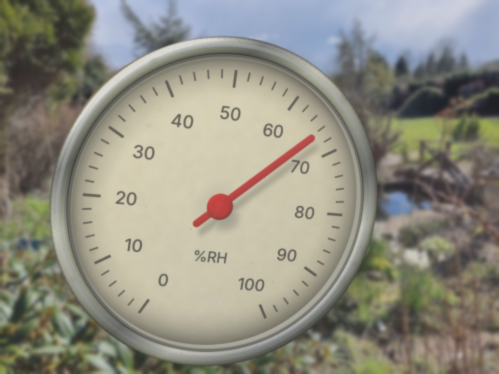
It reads 66 %
